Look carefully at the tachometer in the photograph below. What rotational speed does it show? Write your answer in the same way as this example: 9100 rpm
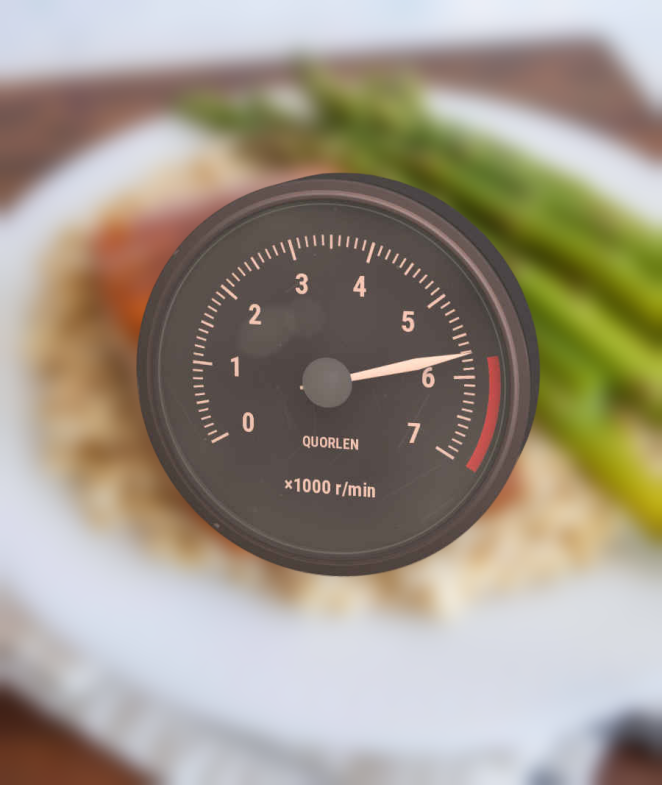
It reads 5700 rpm
